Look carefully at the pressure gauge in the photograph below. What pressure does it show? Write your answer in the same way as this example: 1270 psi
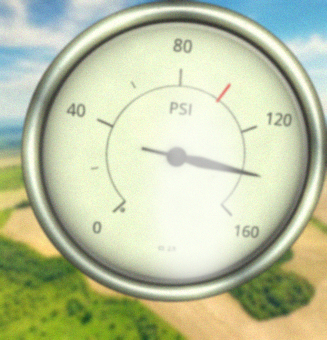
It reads 140 psi
